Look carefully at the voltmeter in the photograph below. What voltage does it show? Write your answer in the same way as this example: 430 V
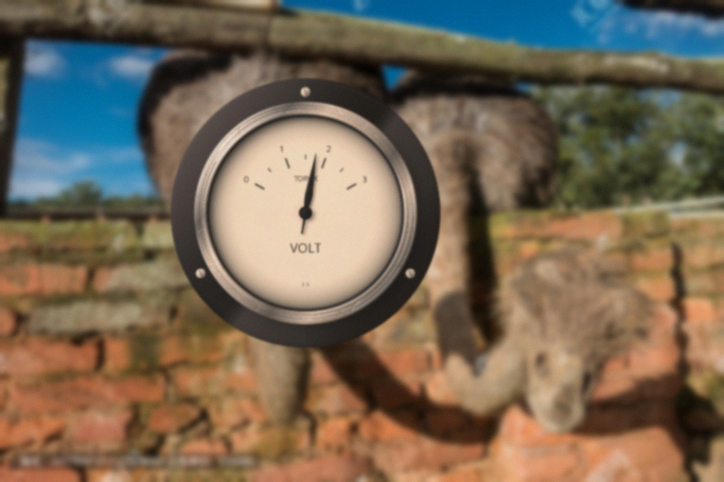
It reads 1.75 V
